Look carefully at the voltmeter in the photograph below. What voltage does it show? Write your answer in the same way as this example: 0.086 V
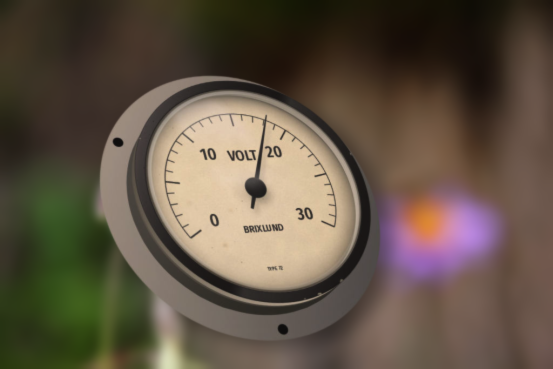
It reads 18 V
